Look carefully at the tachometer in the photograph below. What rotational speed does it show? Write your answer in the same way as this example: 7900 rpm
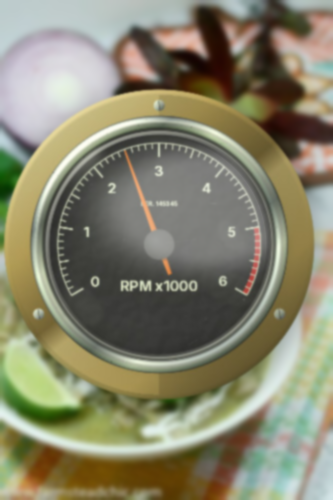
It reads 2500 rpm
